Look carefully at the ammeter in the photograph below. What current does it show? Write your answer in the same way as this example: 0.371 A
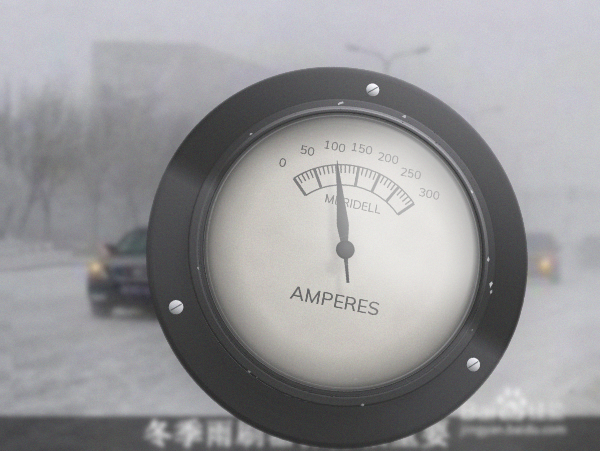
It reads 100 A
